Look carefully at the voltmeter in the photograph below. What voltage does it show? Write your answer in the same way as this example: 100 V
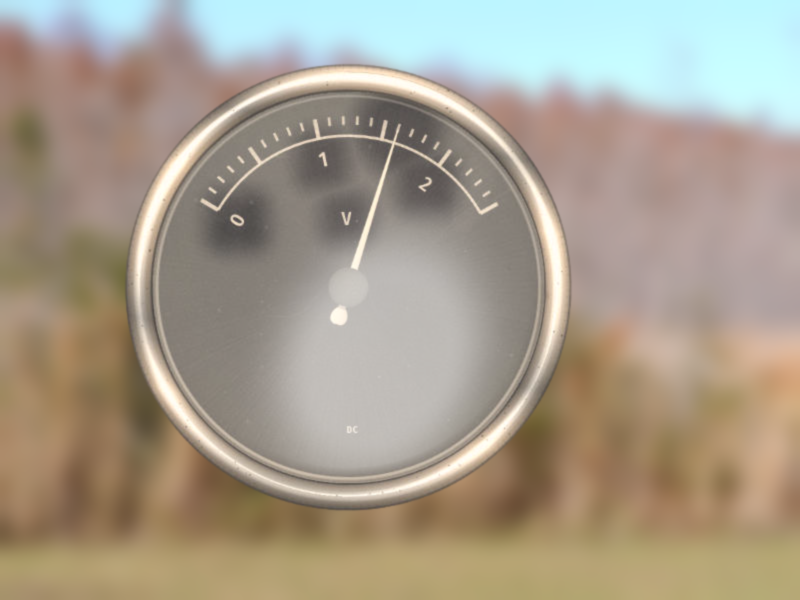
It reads 1.6 V
